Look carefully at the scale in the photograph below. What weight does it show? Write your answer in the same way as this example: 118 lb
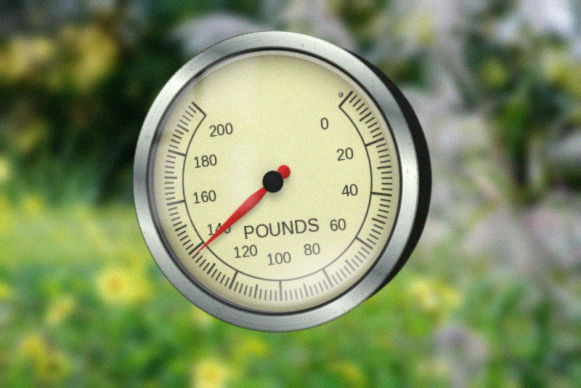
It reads 138 lb
